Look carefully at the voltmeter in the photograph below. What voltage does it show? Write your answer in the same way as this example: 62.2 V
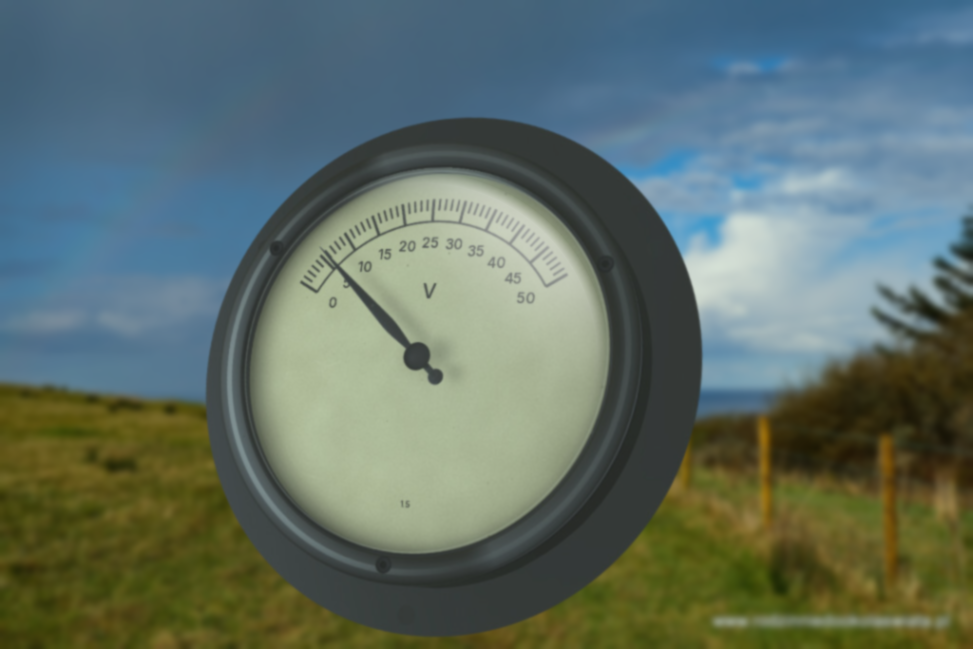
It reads 6 V
